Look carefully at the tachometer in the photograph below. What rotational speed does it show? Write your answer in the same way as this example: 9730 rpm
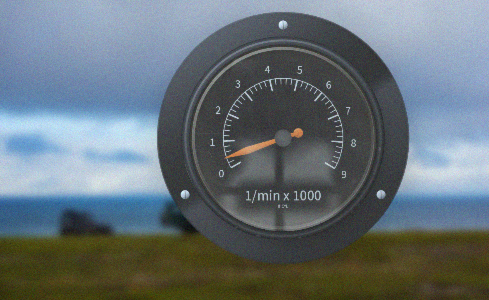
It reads 400 rpm
